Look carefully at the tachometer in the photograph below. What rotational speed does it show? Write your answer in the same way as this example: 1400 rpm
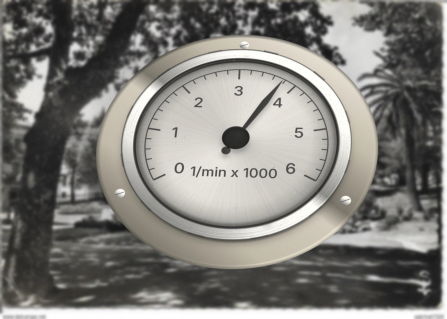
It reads 3800 rpm
